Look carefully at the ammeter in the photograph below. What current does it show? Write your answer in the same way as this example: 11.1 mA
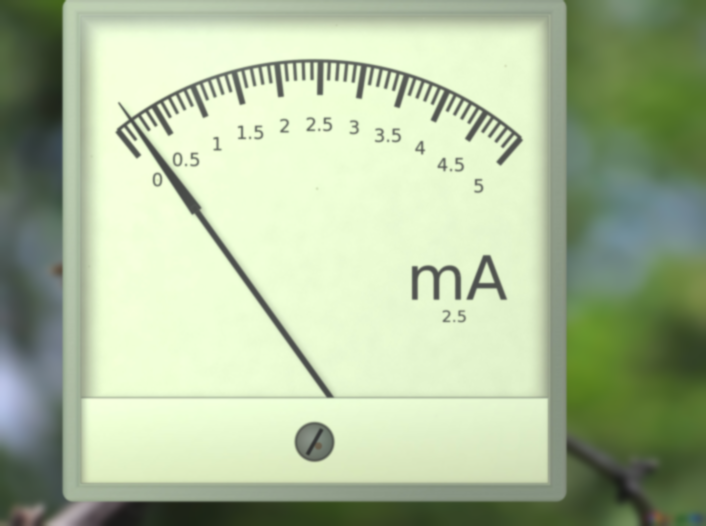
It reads 0.2 mA
